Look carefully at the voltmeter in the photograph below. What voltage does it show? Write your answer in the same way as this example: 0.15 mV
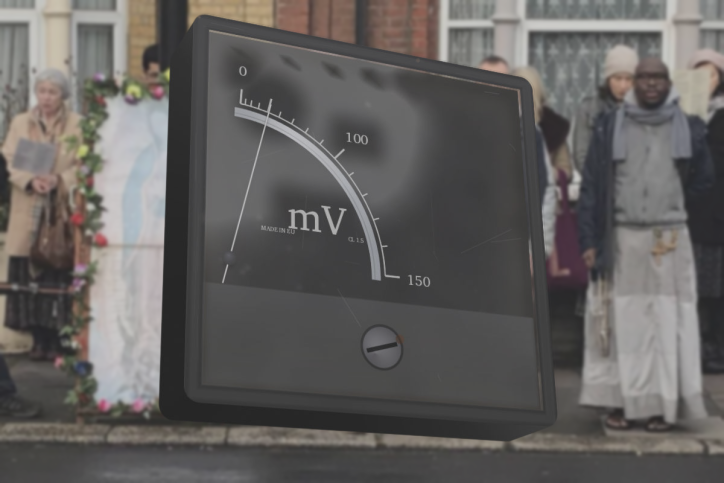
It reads 50 mV
